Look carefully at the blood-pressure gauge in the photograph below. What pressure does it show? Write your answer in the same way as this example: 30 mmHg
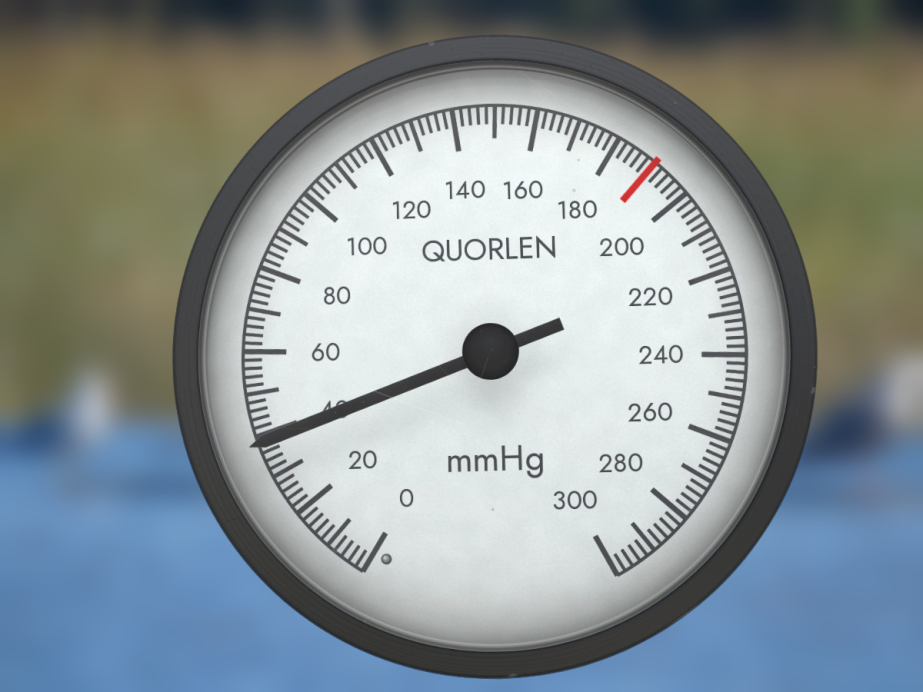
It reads 38 mmHg
